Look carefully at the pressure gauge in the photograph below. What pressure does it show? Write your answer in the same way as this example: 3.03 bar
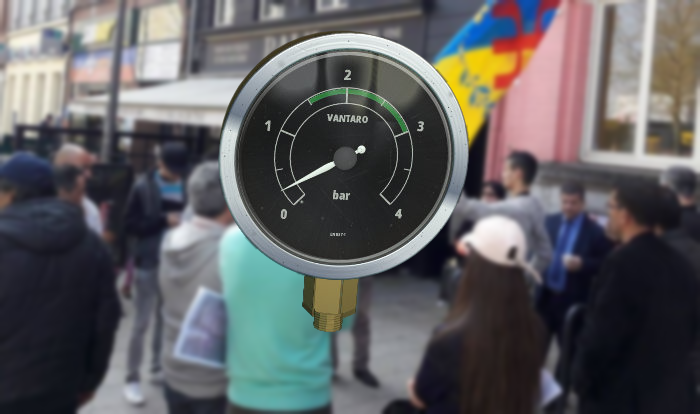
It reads 0.25 bar
